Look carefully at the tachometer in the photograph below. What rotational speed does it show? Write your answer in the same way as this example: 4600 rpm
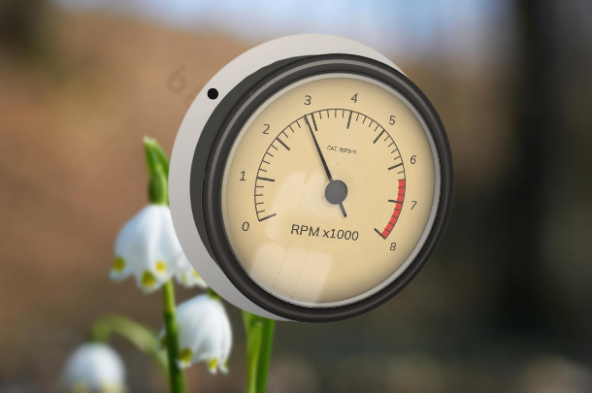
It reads 2800 rpm
